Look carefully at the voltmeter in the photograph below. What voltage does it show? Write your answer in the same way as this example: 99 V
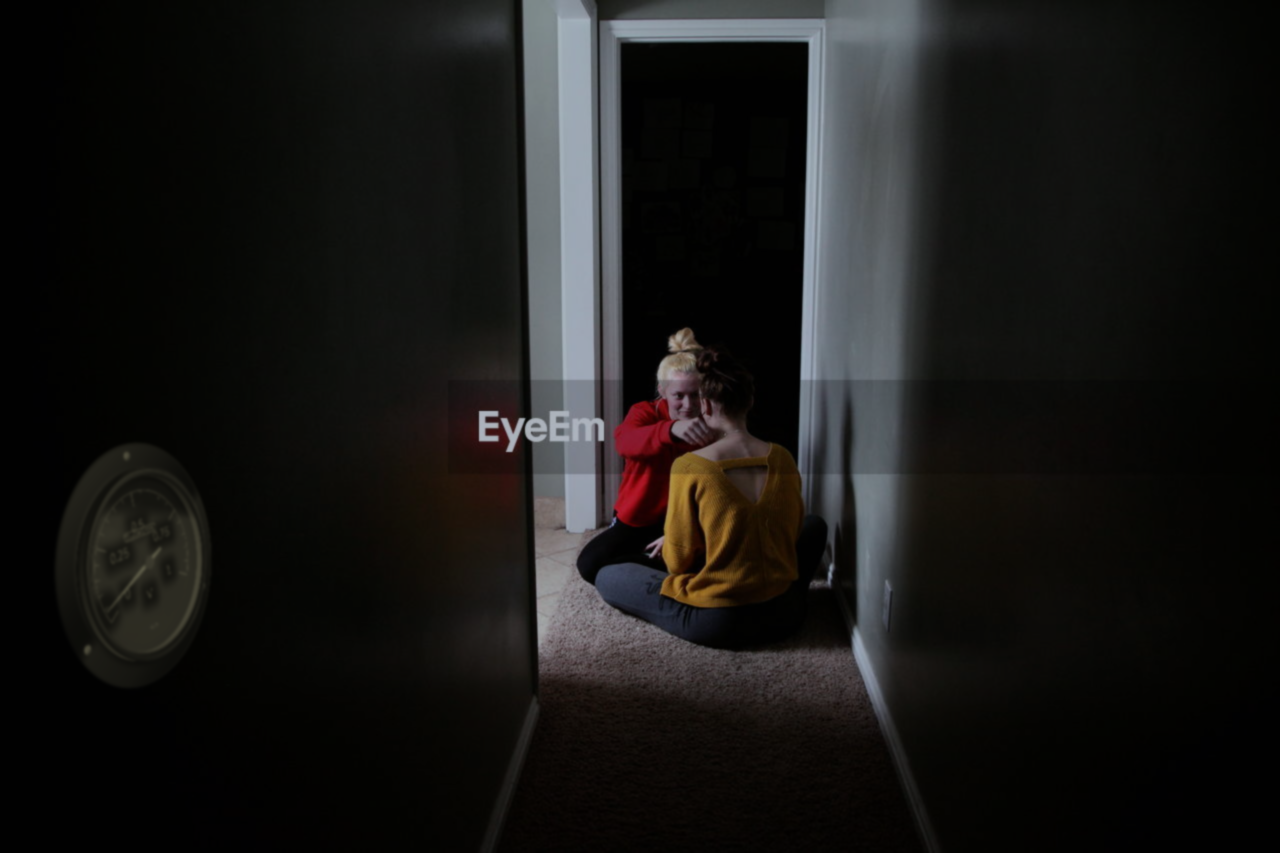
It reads 0.05 V
